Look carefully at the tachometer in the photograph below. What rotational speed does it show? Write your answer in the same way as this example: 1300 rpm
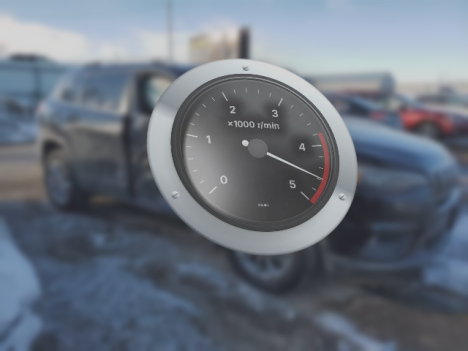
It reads 4600 rpm
